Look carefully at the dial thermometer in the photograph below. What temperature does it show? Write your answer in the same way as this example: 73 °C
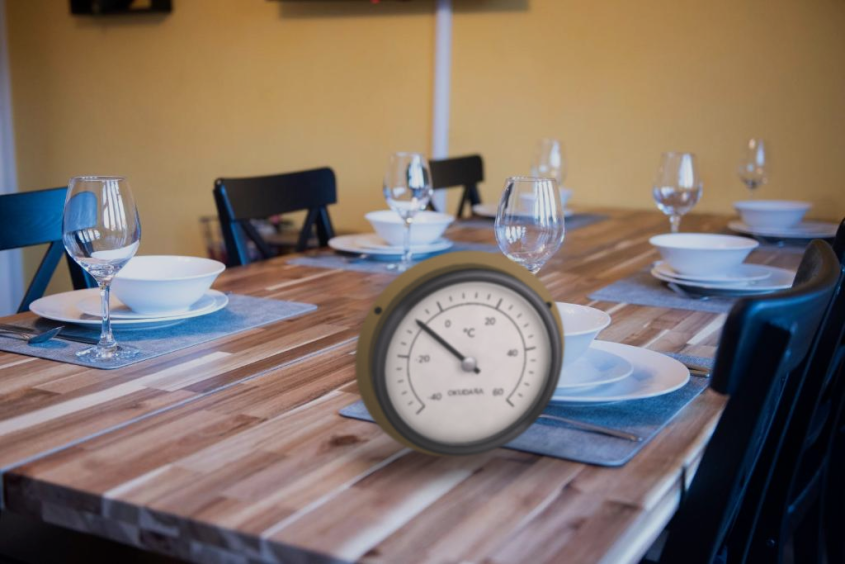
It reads -8 °C
